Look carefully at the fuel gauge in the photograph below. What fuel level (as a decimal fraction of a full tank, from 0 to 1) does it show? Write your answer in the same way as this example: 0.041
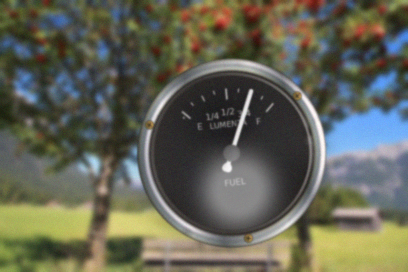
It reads 0.75
